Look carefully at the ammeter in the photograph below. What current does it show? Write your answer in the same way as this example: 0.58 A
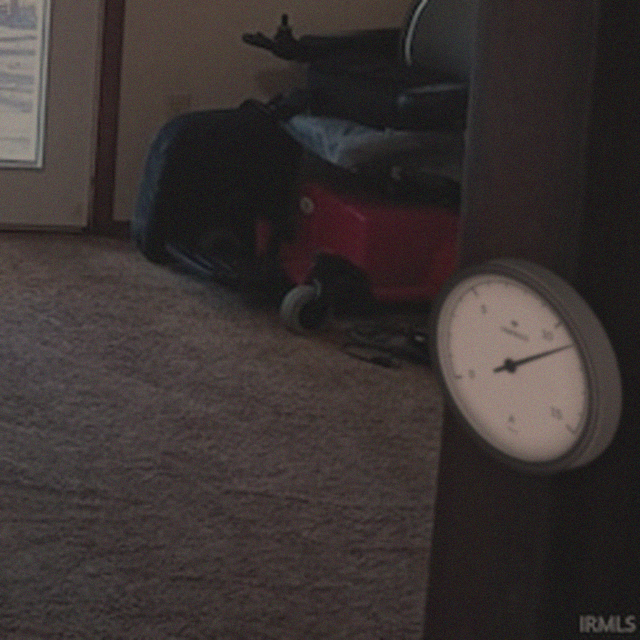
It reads 11 A
